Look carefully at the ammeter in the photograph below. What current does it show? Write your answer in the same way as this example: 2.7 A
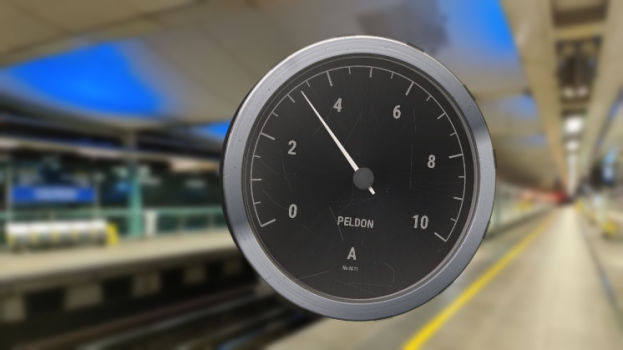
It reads 3.25 A
